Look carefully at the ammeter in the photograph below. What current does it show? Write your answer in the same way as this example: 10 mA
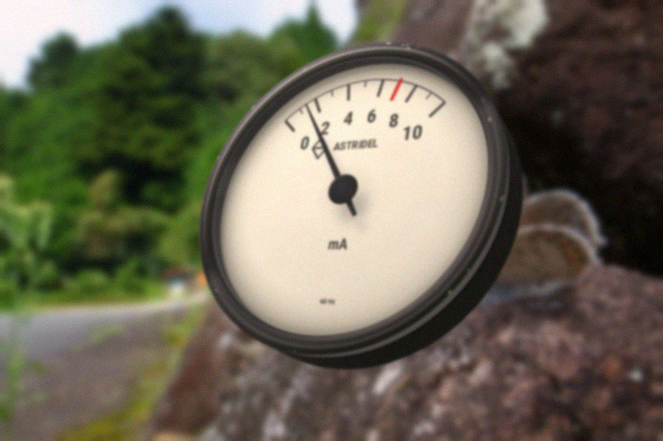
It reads 1.5 mA
